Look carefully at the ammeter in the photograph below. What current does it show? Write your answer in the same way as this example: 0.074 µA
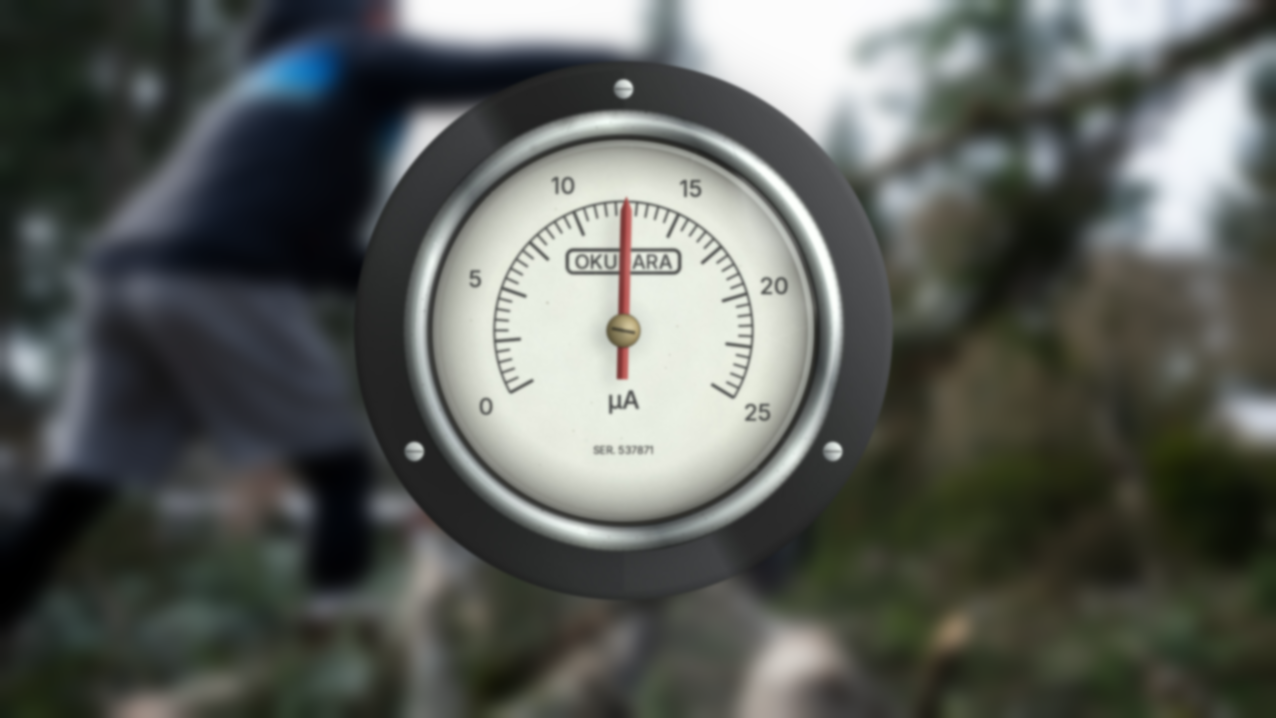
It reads 12.5 µA
